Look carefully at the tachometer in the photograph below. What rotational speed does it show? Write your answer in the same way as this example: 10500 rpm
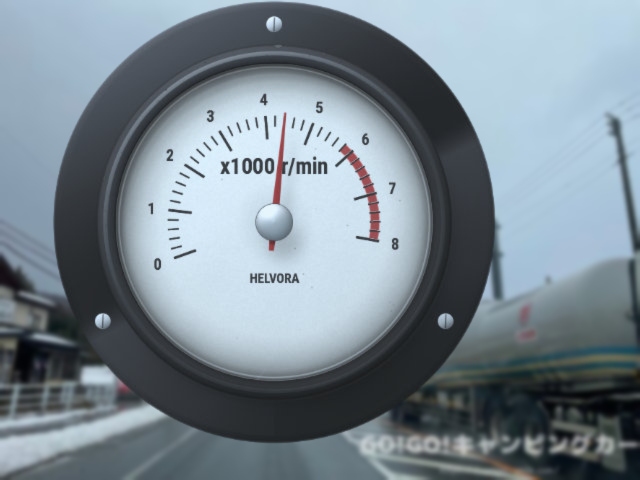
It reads 4400 rpm
